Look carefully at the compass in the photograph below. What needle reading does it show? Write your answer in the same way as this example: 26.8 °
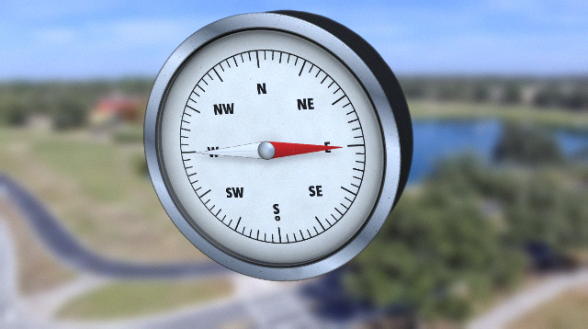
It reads 90 °
